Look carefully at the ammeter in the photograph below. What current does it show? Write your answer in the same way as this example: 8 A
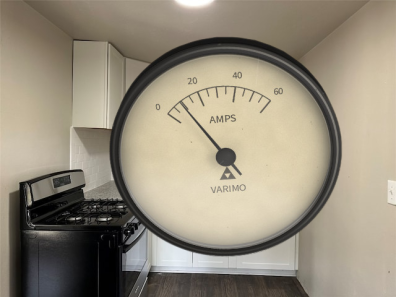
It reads 10 A
